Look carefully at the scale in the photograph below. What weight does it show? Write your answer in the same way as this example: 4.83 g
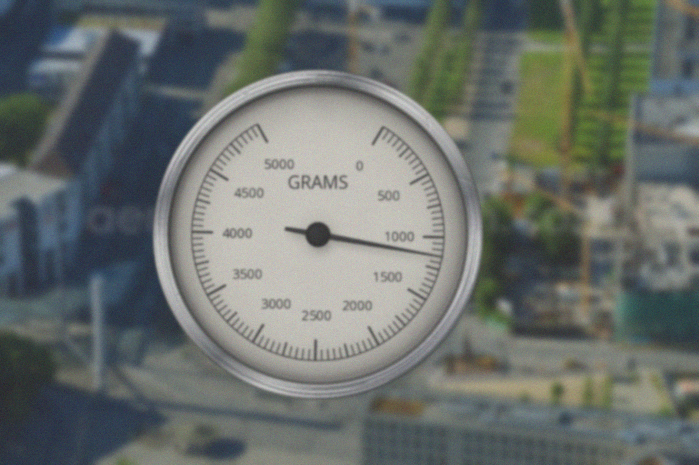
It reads 1150 g
